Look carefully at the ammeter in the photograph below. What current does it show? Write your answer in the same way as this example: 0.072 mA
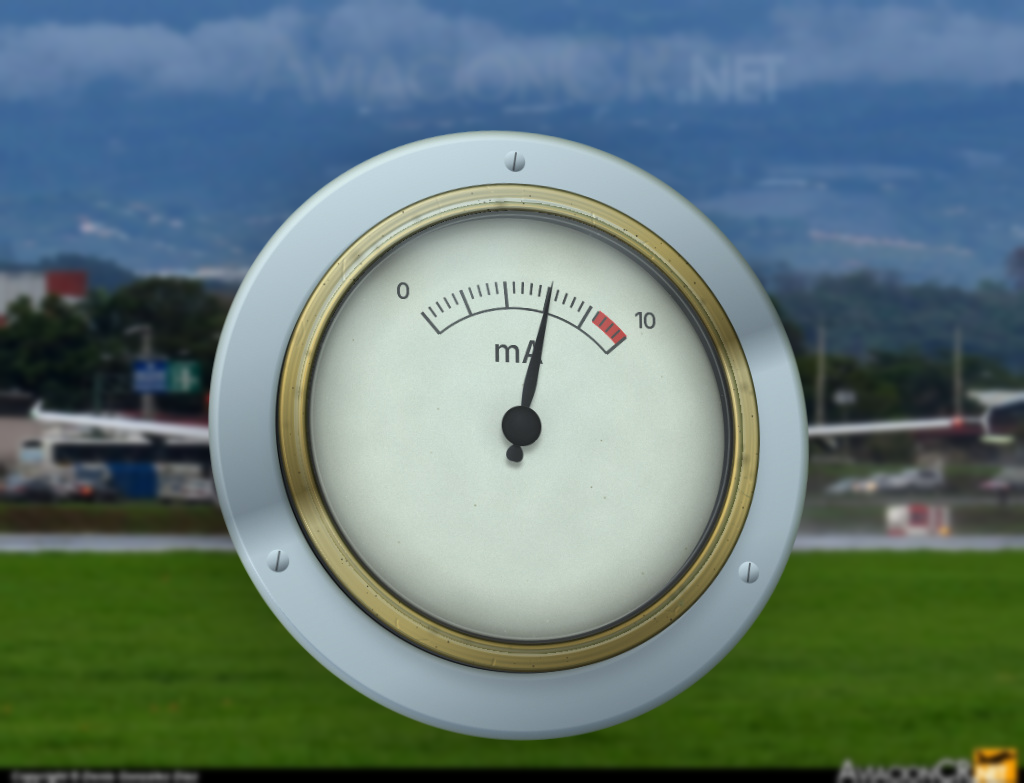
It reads 6 mA
